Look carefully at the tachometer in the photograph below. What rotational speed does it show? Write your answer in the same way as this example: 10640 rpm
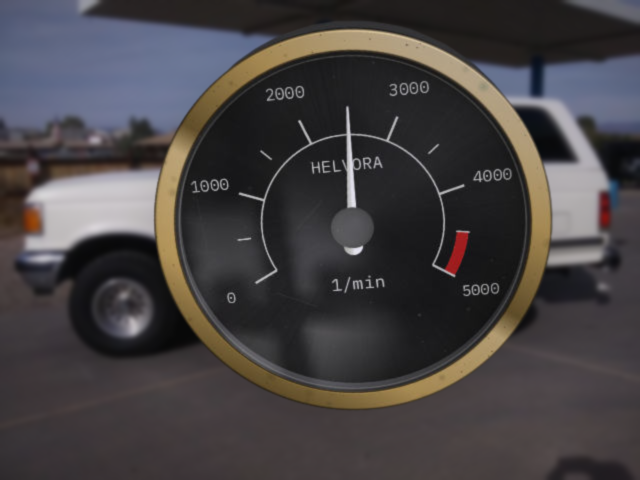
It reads 2500 rpm
